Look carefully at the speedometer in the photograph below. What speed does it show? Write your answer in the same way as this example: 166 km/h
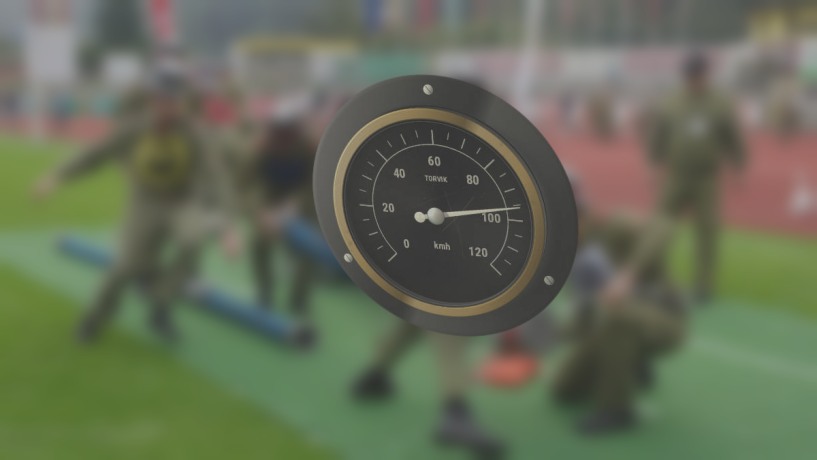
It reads 95 km/h
